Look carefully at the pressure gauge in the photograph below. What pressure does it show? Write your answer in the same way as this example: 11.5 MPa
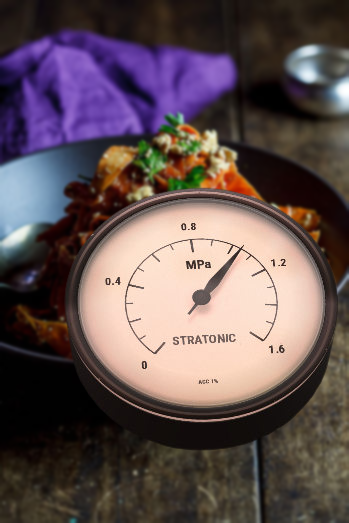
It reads 1.05 MPa
